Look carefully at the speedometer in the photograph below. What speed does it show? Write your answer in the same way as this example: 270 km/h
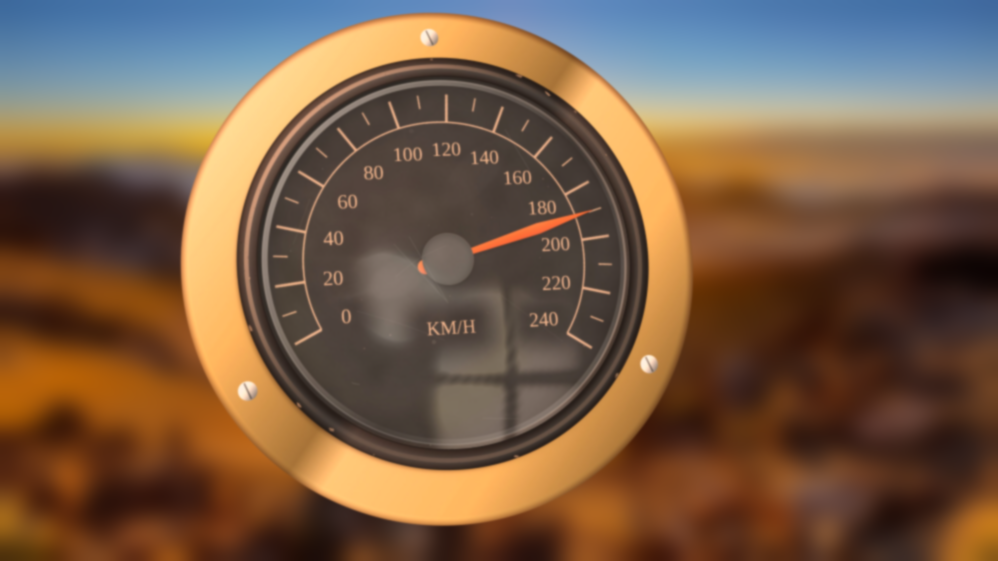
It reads 190 km/h
